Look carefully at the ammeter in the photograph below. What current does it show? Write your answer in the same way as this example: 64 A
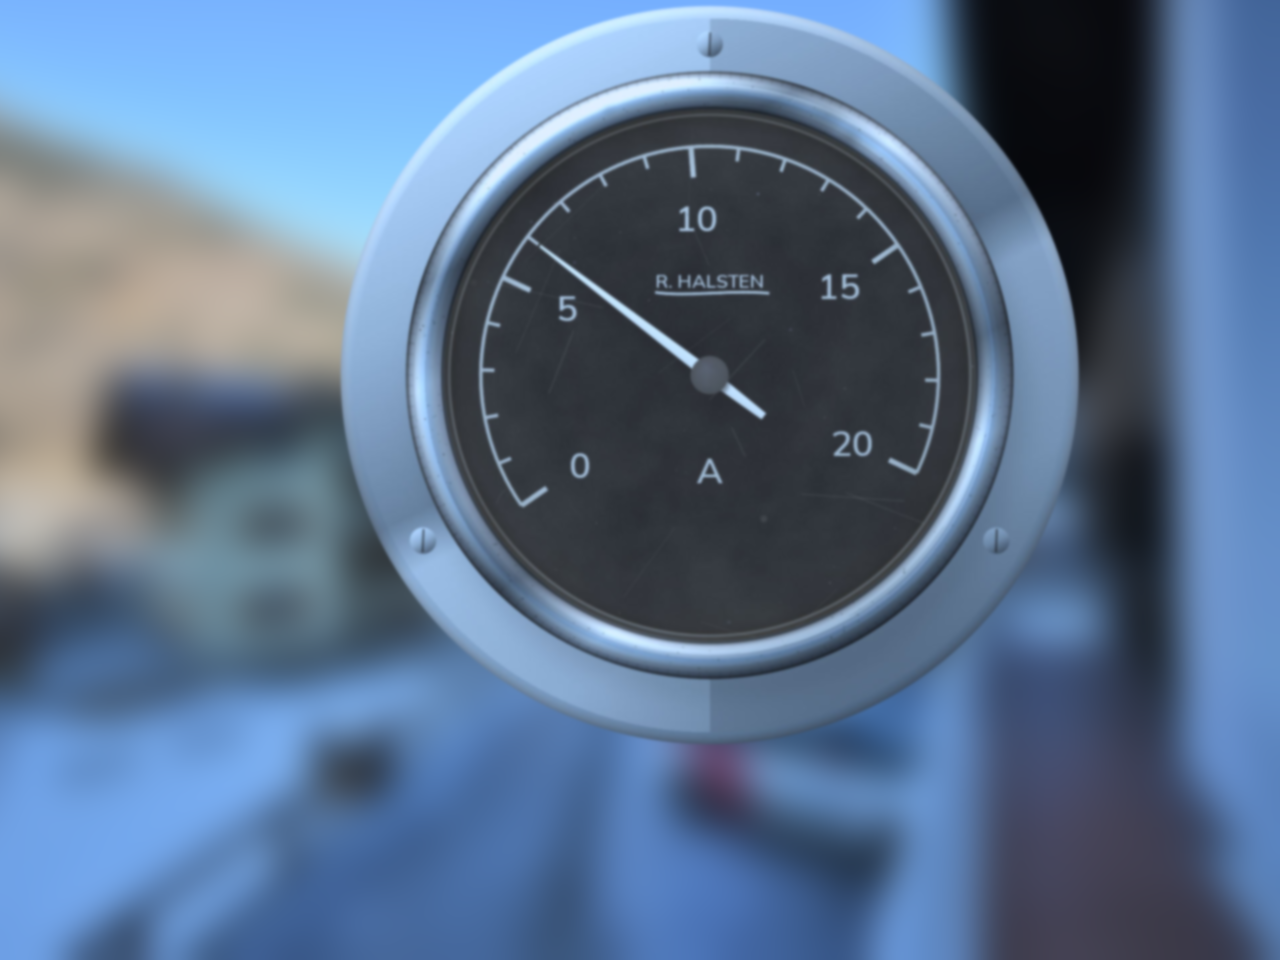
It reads 6 A
